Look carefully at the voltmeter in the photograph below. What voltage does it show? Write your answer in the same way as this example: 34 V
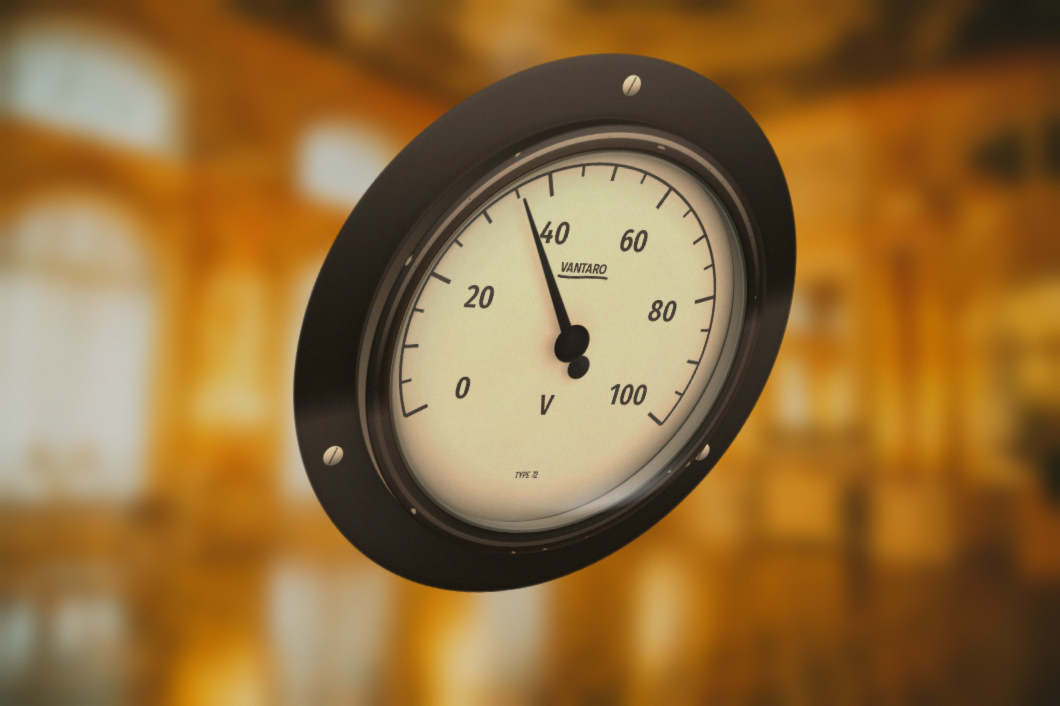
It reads 35 V
